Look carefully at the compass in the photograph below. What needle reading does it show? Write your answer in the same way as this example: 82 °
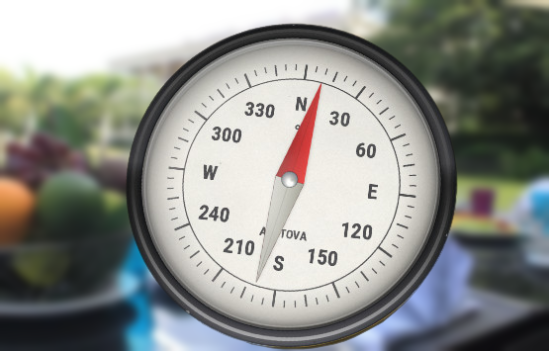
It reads 10 °
